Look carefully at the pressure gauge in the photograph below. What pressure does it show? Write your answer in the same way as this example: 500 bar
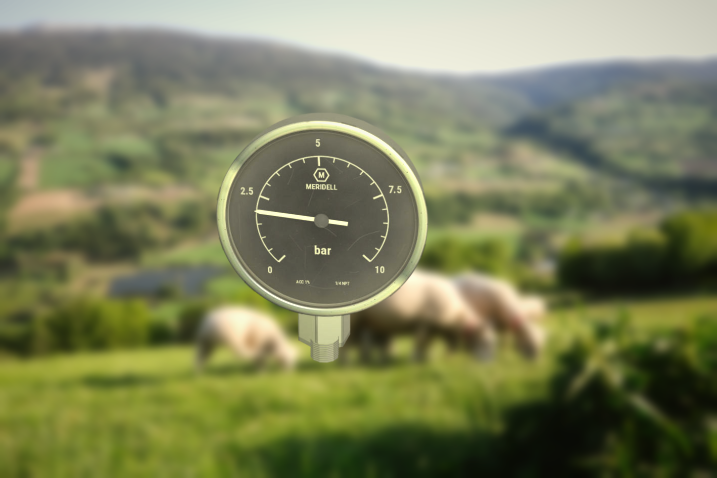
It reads 2 bar
